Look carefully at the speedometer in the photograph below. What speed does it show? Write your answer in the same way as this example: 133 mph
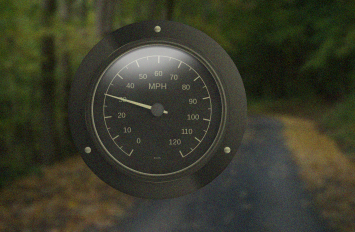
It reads 30 mph
